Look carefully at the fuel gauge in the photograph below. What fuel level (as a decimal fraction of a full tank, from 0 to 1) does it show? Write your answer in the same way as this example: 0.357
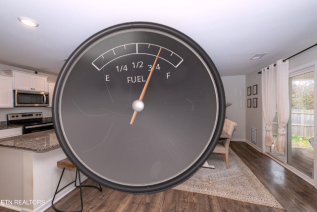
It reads 0.75
